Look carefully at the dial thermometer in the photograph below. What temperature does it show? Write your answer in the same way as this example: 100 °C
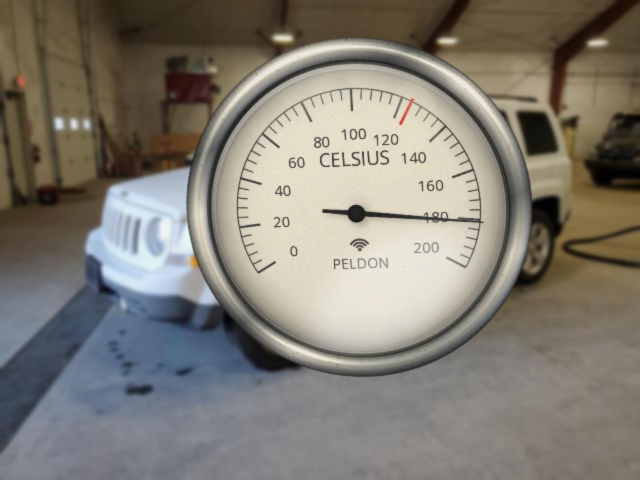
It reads 180 °C
